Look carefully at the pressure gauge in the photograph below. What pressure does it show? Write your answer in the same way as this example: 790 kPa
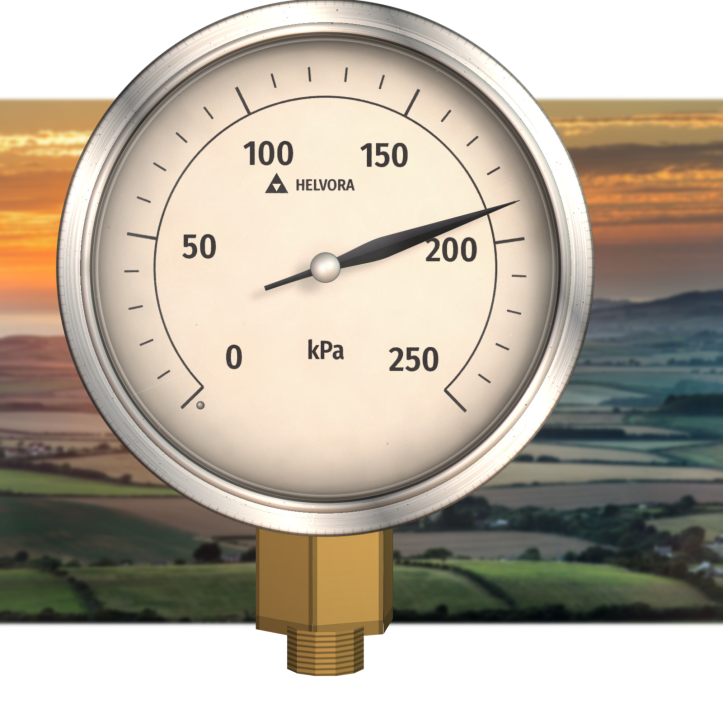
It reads 190 kPa
